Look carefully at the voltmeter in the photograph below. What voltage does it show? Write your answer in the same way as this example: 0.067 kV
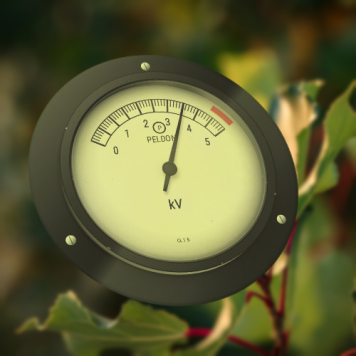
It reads 3.5 kV
